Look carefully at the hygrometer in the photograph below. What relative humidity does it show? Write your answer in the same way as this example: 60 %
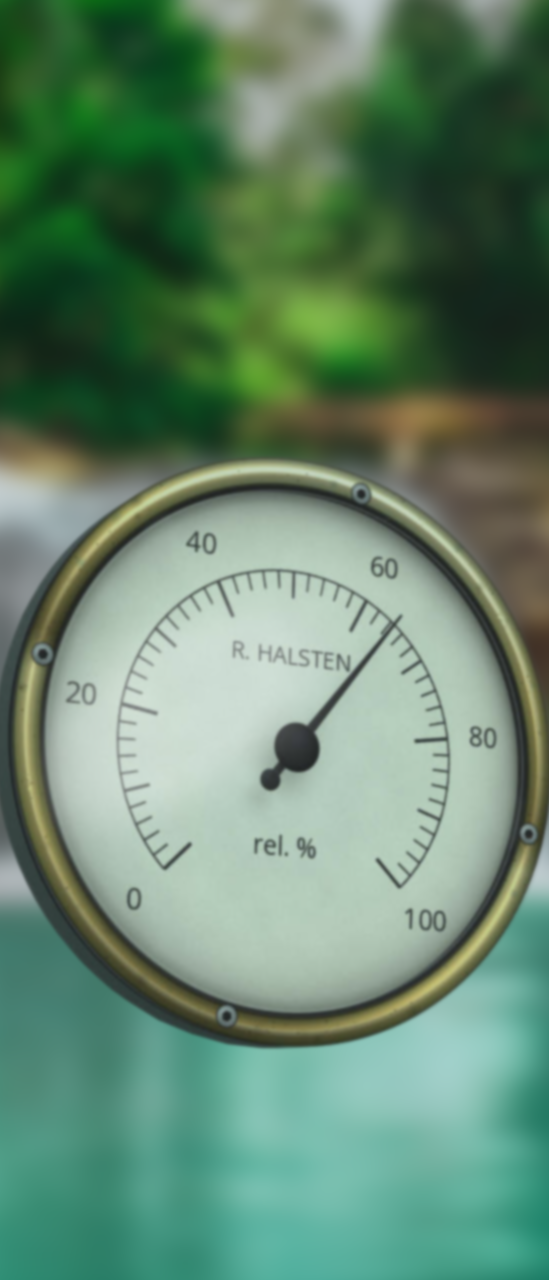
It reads 64 %
